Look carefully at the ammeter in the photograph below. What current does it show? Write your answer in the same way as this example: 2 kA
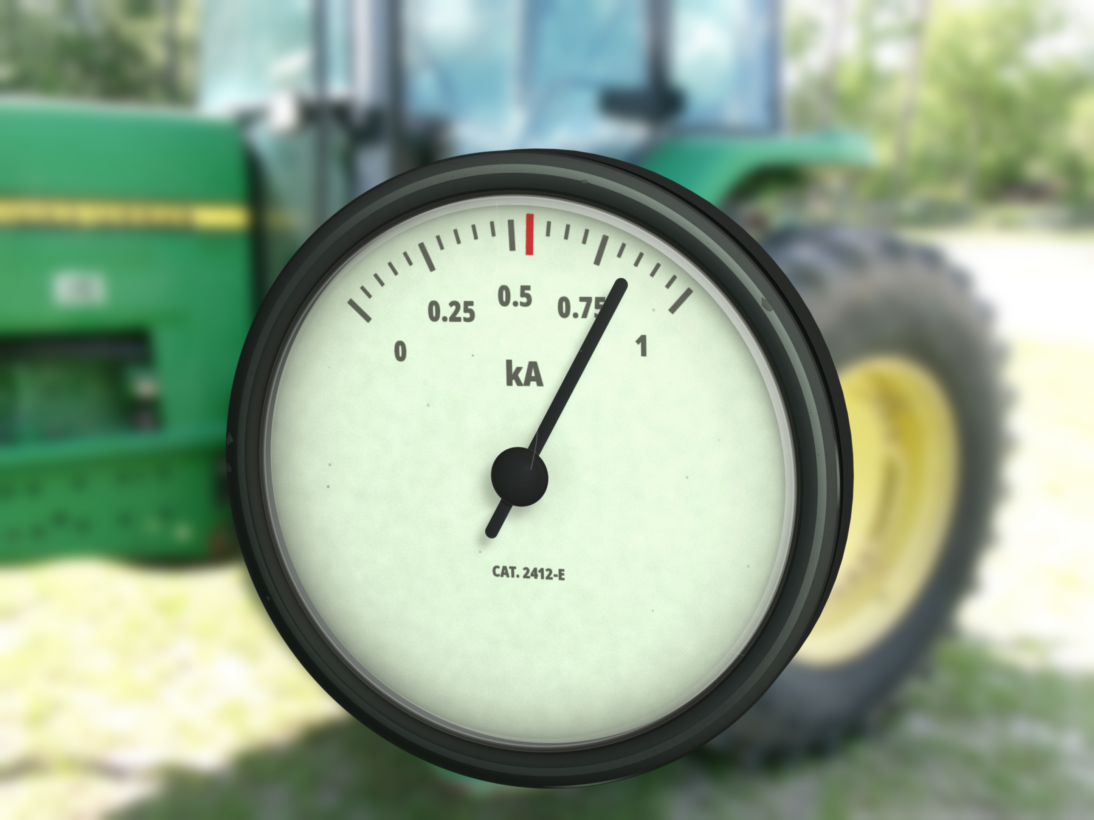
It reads 0.85 kA
